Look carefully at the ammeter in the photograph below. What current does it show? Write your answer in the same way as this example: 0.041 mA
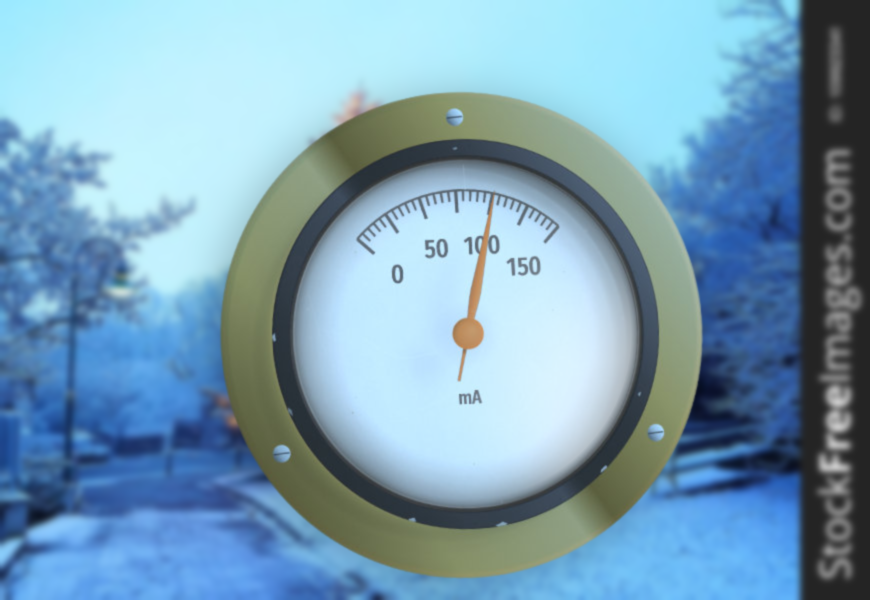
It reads 100 mA
